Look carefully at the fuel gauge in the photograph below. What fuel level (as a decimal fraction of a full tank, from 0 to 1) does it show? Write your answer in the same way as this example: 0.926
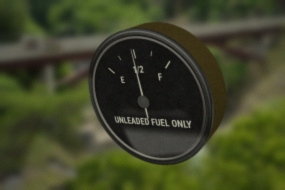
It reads 0.5
